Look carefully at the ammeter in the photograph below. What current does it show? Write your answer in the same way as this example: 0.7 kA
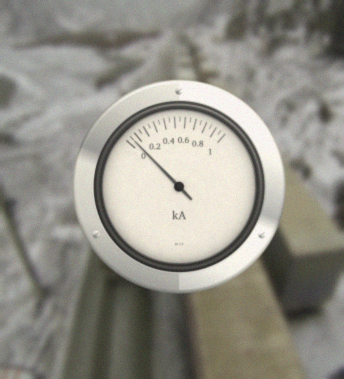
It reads 0.05 kA
